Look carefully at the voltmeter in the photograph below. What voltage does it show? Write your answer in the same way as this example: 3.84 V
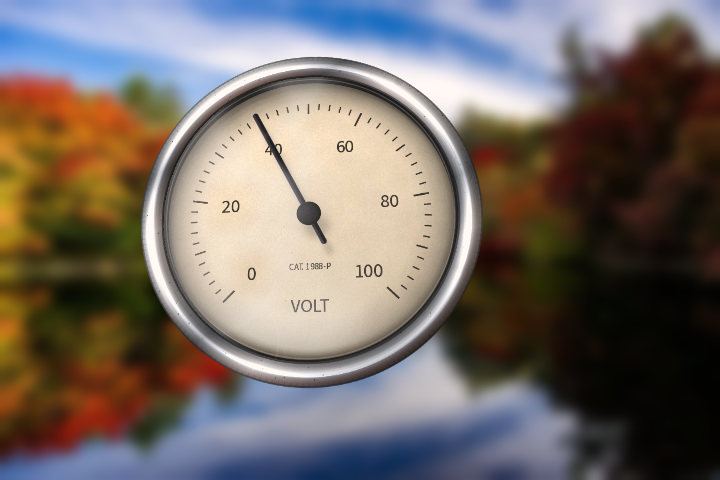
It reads 40 V
